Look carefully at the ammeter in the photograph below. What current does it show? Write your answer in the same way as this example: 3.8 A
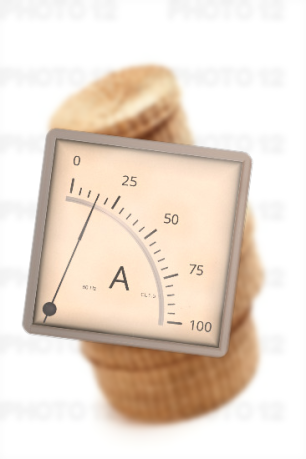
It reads 15 A
